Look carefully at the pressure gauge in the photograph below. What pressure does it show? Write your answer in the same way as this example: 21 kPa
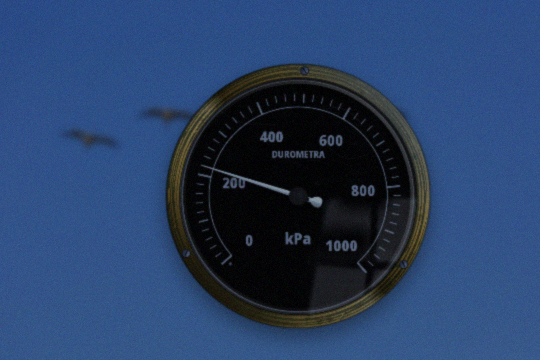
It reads 220 kPa
